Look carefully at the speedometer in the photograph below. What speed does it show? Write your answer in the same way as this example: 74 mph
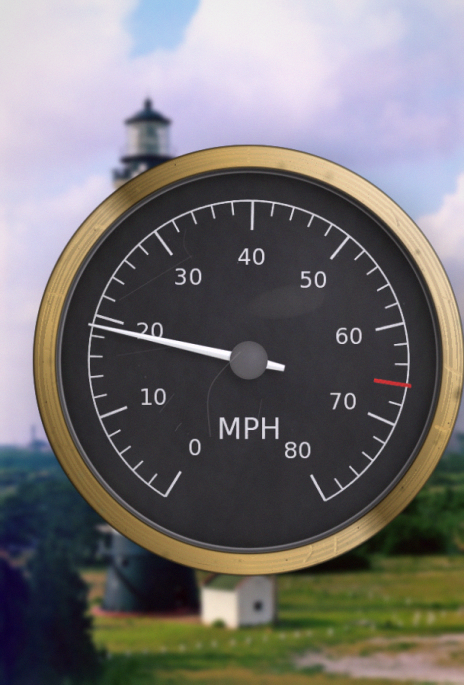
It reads 19 mph
